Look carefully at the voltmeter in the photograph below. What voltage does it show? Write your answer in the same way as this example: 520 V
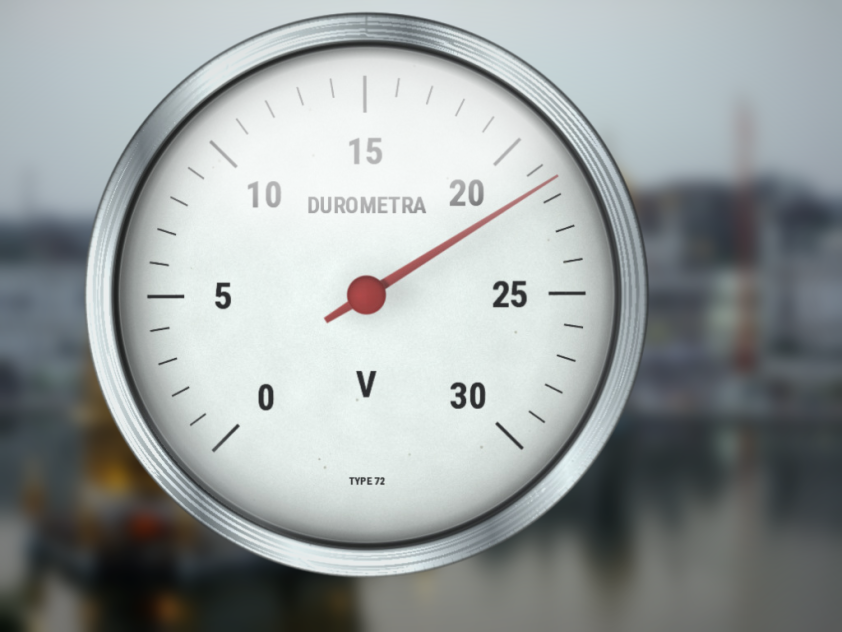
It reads 21.5 V
